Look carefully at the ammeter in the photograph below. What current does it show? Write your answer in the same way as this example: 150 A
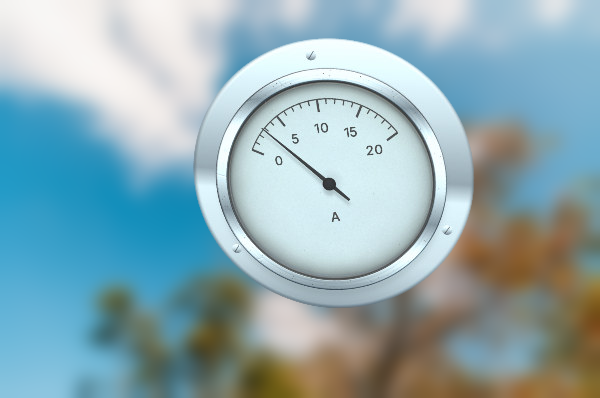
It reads 3 A
